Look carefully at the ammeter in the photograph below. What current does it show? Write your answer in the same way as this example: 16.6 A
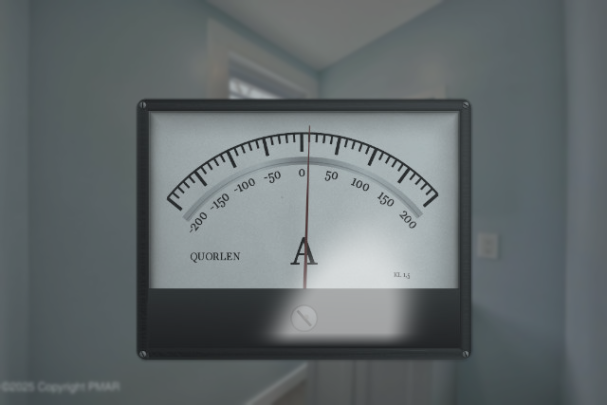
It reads 10 A
